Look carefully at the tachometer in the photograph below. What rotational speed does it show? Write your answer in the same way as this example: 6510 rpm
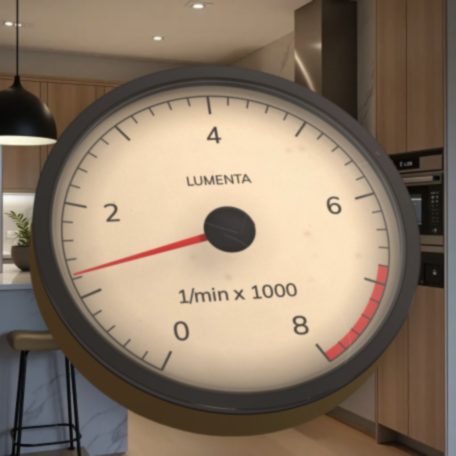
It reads 1200 rpm
